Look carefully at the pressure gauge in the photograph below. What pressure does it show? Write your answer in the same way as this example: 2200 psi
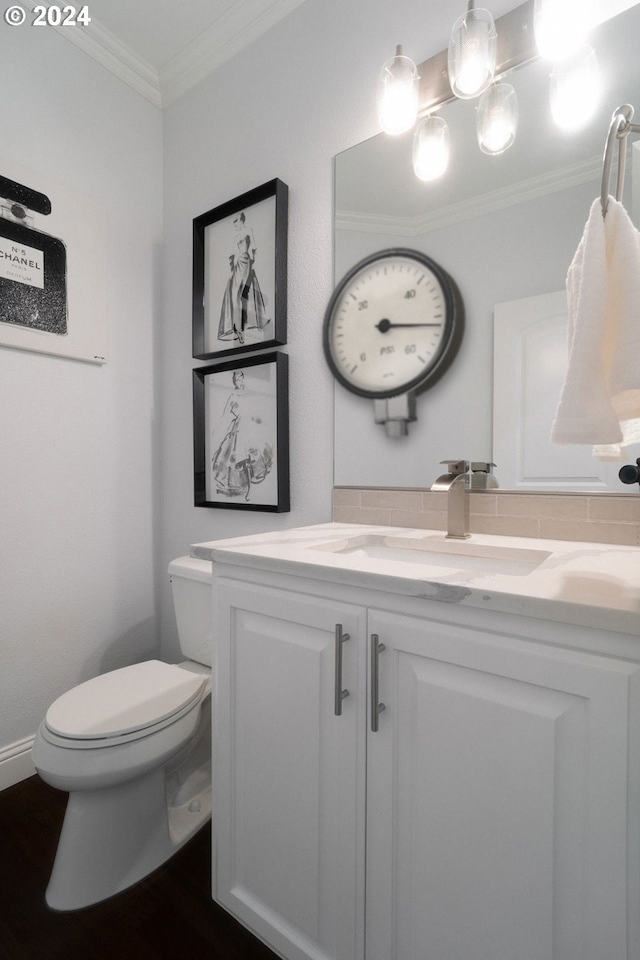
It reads 52 psi
